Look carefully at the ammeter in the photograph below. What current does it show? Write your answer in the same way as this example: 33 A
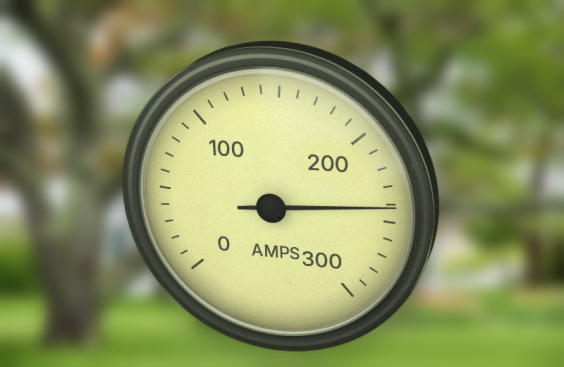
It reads 240 A
